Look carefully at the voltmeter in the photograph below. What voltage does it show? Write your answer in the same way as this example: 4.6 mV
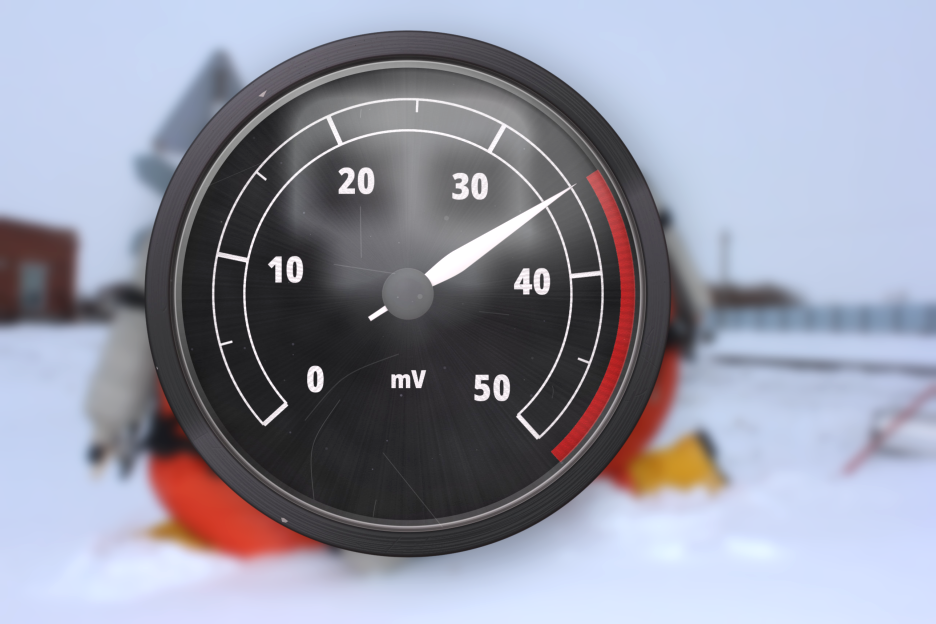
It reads 35 mV
